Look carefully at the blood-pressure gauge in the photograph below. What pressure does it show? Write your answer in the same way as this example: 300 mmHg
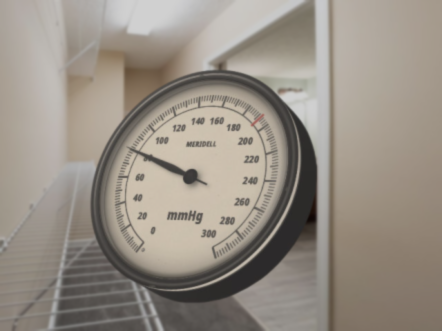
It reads 80 mmHg
